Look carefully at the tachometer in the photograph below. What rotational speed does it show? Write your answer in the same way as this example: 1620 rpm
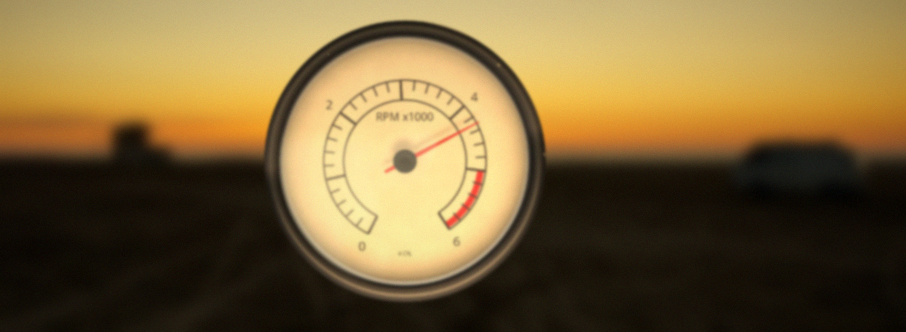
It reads 4300 rpm
